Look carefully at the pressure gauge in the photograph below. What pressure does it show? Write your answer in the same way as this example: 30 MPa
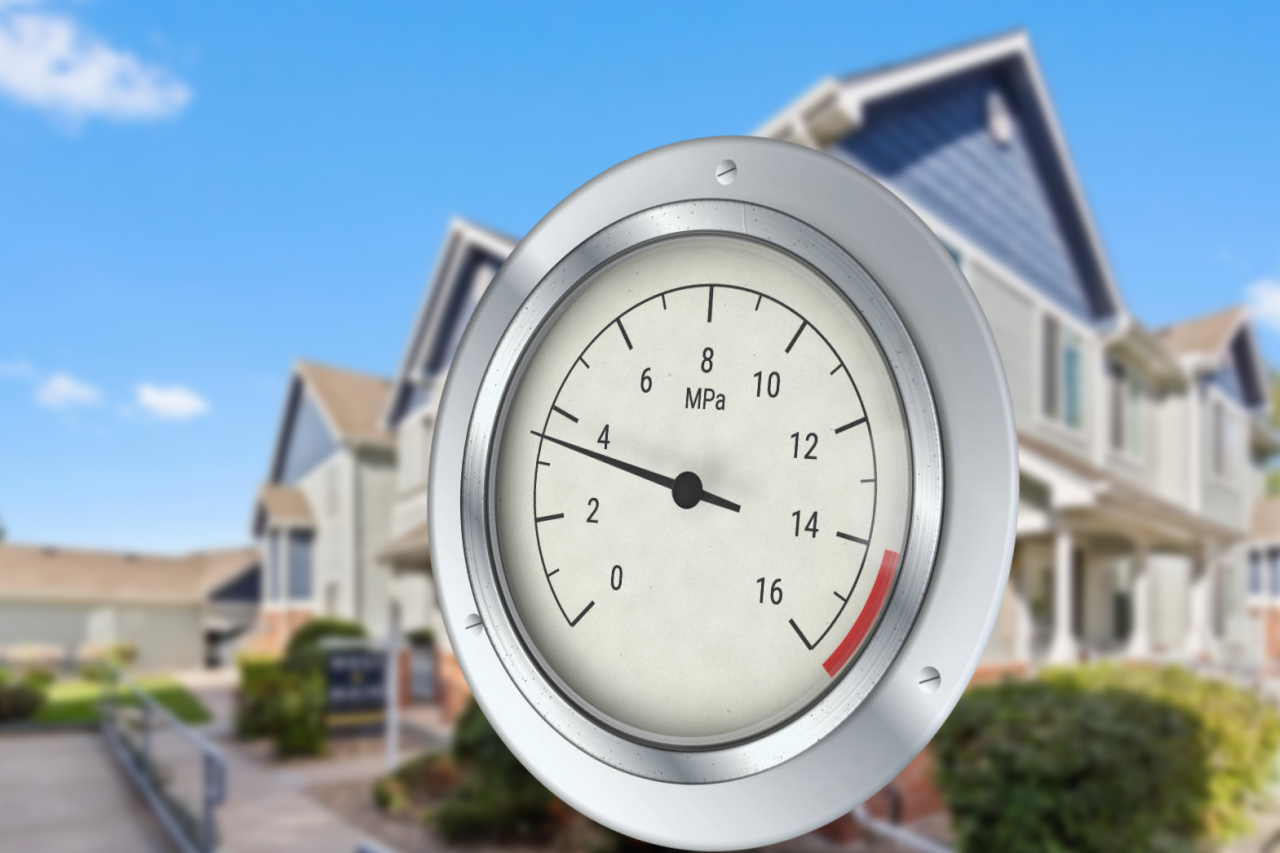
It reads 3.5 MPa
